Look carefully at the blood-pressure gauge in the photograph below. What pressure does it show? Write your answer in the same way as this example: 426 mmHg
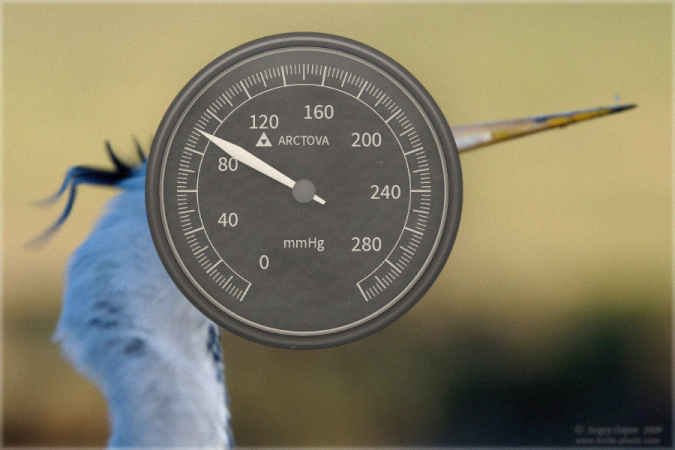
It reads 90 mmHg
